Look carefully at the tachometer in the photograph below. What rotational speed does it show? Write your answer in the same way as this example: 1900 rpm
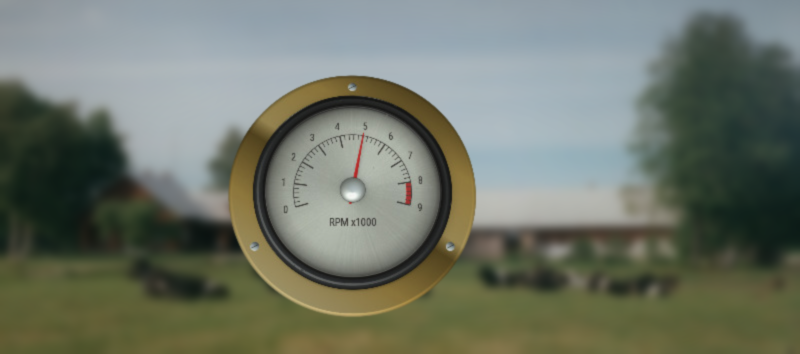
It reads 5000 rpm
